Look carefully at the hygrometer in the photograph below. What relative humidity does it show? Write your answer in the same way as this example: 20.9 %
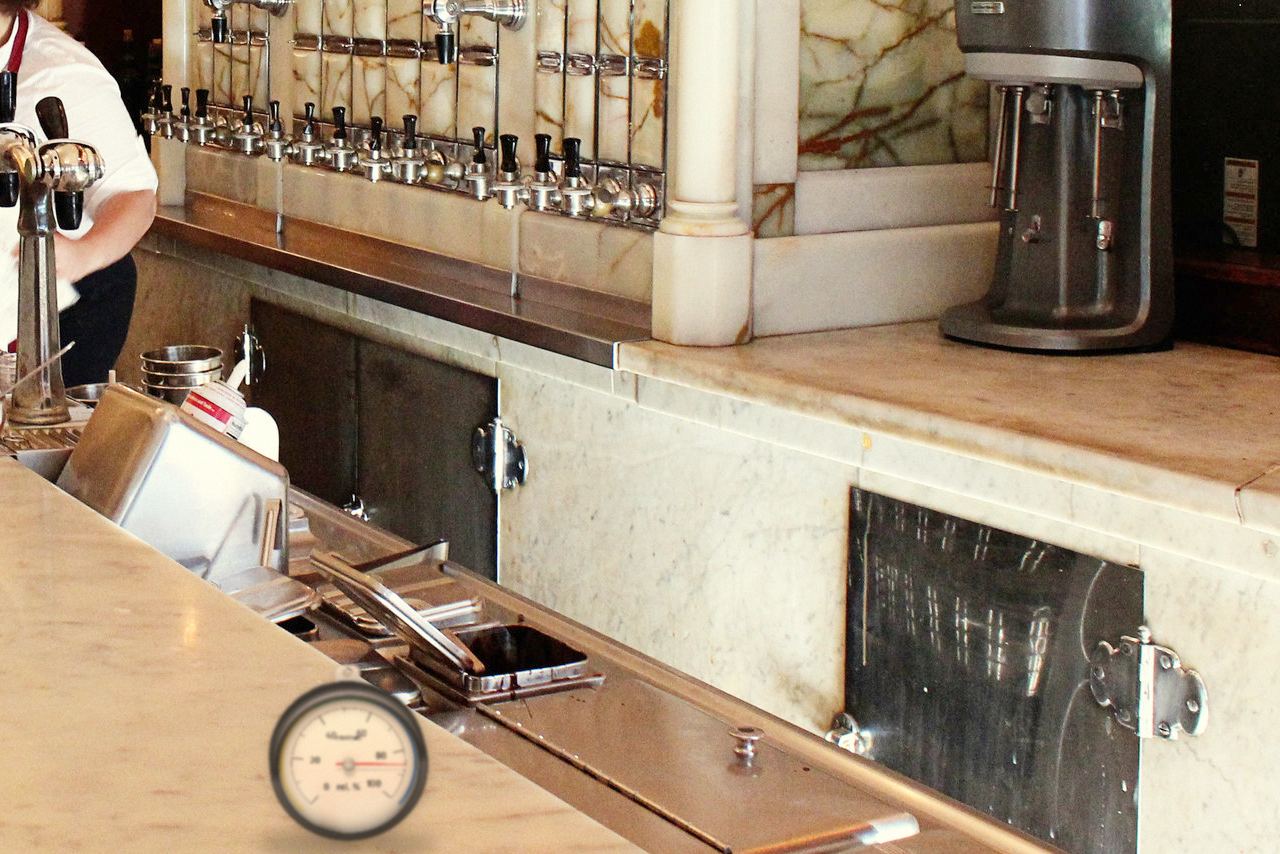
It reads 85 %
